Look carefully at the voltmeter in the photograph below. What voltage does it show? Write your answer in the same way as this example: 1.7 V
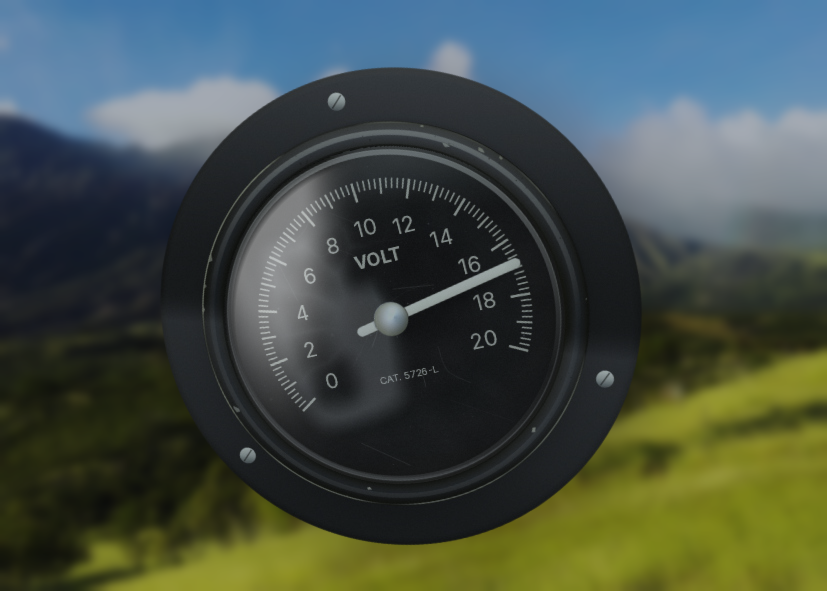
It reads 16.8 V
